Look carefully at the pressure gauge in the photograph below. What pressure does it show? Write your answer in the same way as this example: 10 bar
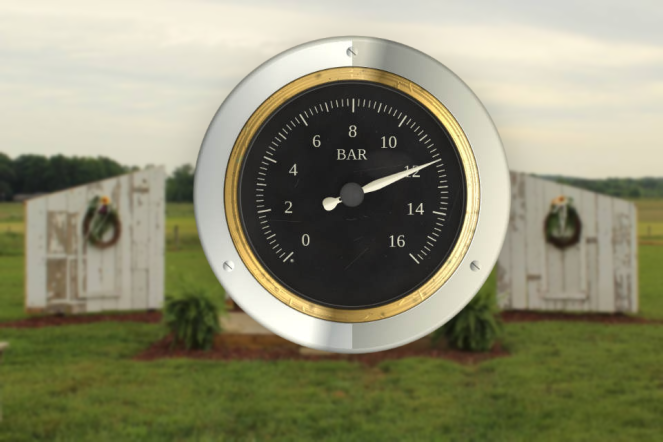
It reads 12 bar
